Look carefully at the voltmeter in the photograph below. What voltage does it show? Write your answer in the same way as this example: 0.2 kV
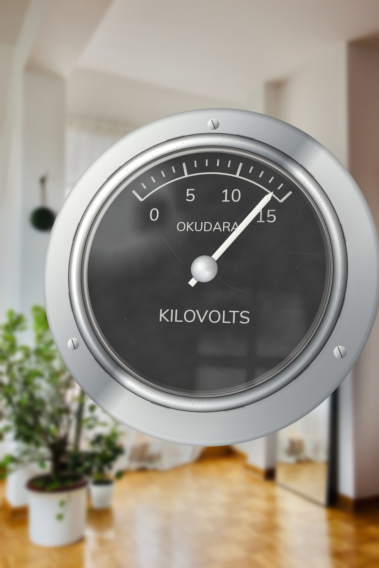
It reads 14 kV
